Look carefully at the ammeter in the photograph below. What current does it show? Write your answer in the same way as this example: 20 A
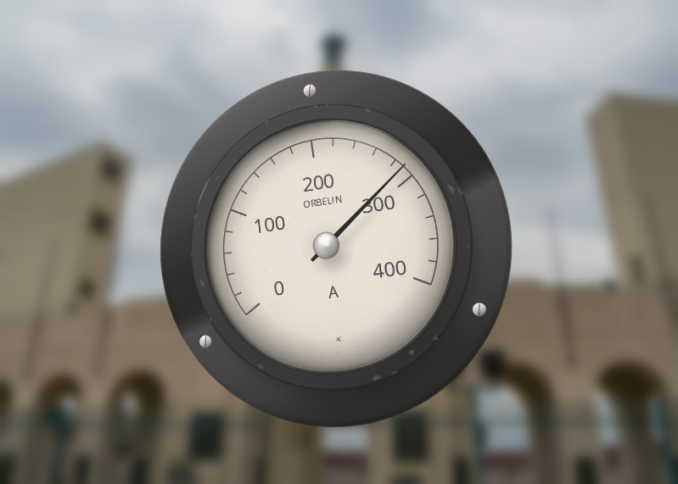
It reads 290 A
